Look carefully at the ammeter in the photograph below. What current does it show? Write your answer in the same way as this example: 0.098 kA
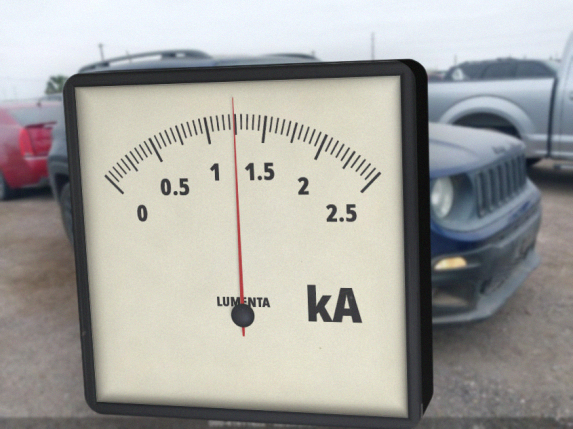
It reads 1.25 kA
